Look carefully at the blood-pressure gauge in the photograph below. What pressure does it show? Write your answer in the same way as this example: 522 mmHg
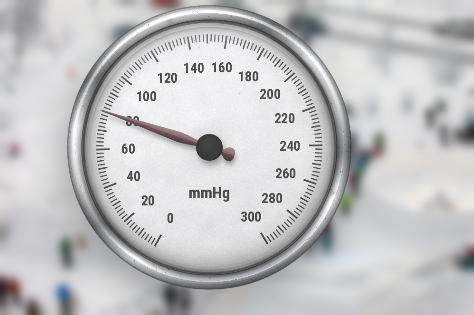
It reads 80 mmHg
